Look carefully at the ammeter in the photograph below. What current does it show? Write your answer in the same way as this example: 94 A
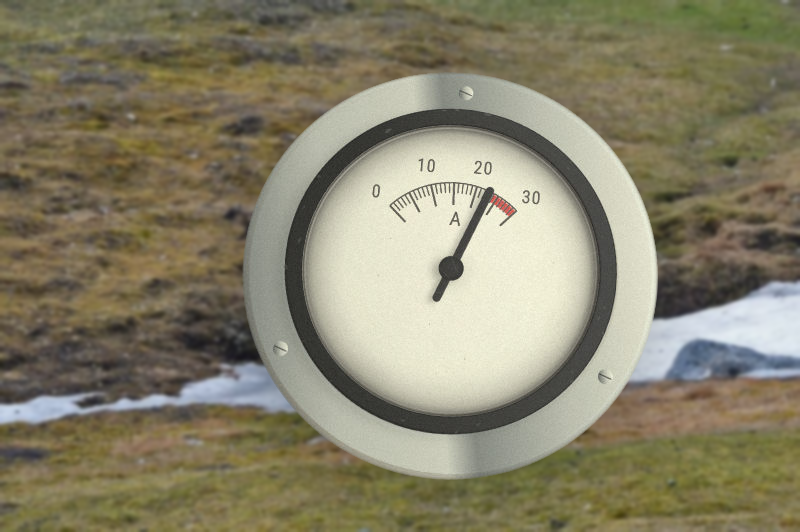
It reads 23 A
